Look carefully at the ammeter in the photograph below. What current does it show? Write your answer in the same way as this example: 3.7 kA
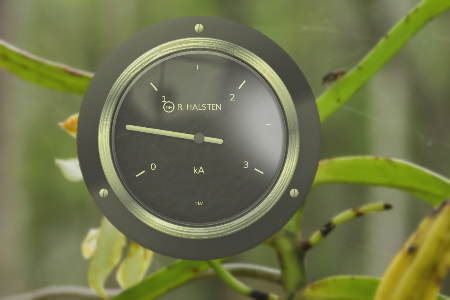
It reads 0.5 kA
